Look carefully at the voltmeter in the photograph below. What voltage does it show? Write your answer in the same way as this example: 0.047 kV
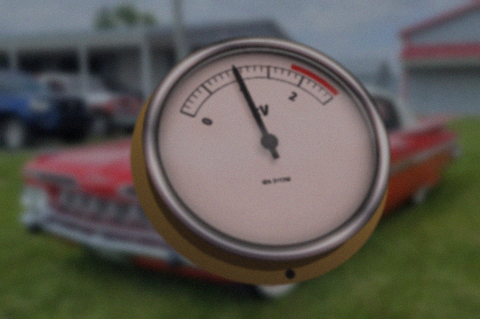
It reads 1 kV
